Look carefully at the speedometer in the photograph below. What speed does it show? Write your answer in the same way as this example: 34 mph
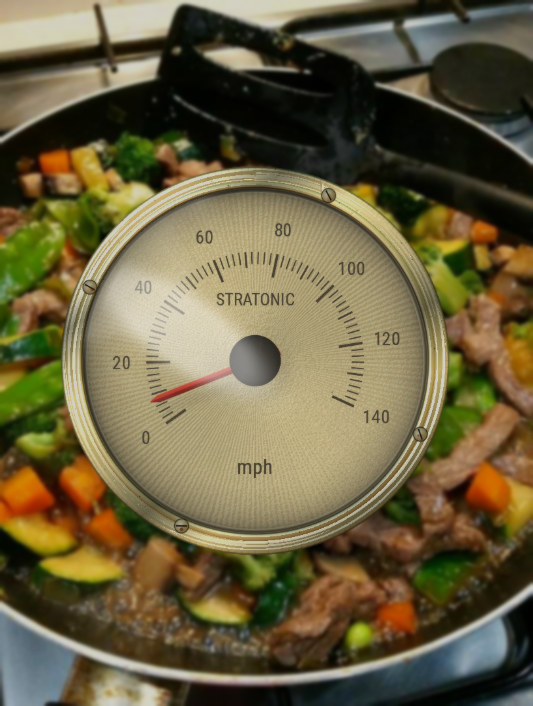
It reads 8 mph
